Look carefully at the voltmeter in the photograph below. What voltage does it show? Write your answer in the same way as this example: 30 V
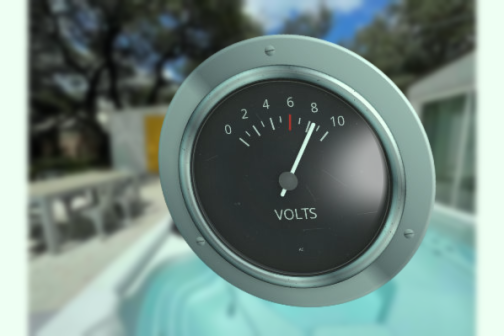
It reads 8.5 V
